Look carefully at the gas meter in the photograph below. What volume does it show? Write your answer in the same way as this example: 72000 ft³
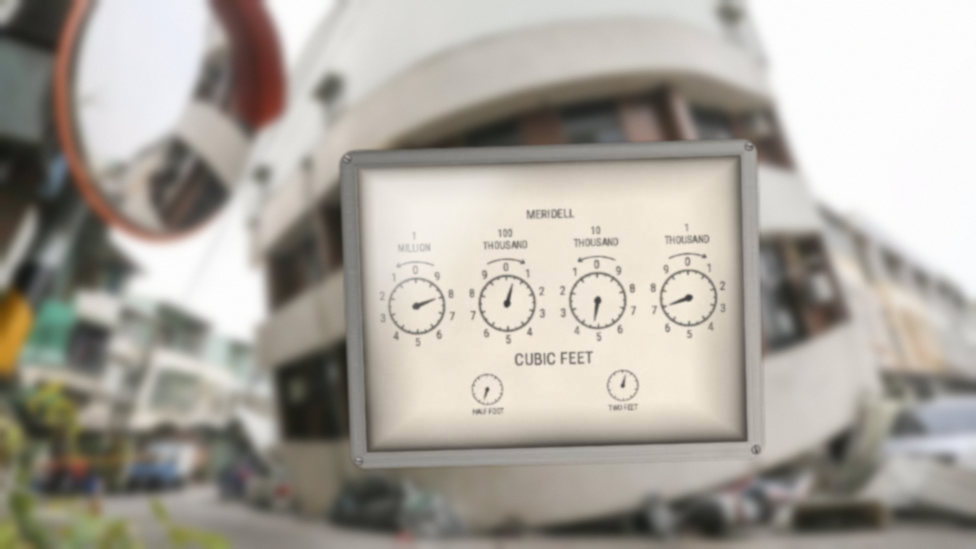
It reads 804700 ft³
